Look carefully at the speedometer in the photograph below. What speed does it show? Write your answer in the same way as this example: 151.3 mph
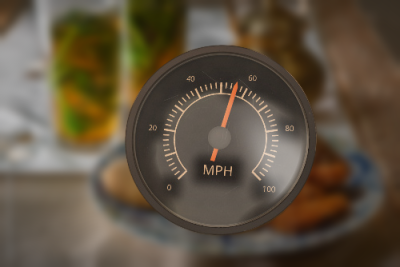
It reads 56 mph
